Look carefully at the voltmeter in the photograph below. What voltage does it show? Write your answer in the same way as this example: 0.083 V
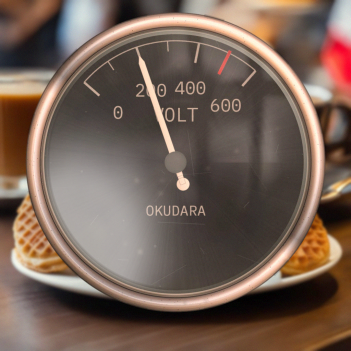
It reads 200 V
